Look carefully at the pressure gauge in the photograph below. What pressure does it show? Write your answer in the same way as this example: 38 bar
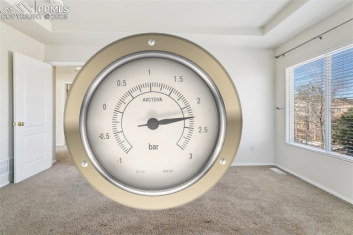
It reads 2.25 bar
